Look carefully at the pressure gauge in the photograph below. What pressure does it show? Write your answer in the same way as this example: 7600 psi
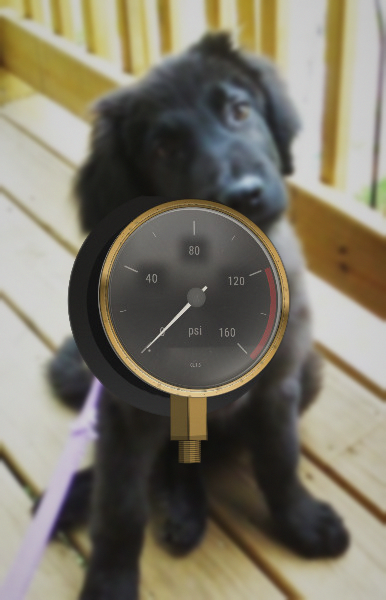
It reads 0 psi
